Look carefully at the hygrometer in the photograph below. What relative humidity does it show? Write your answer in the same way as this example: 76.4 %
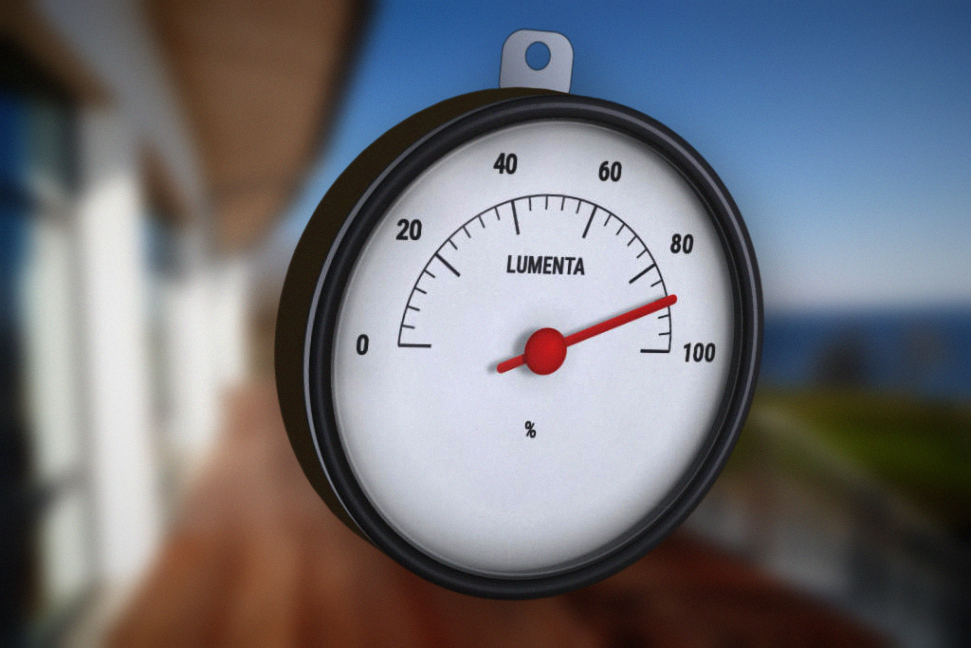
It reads 88 %
